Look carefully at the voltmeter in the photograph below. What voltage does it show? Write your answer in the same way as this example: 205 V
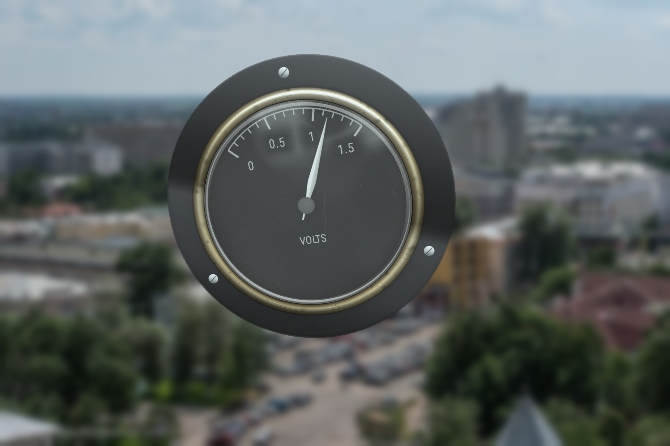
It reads 1.15 V
